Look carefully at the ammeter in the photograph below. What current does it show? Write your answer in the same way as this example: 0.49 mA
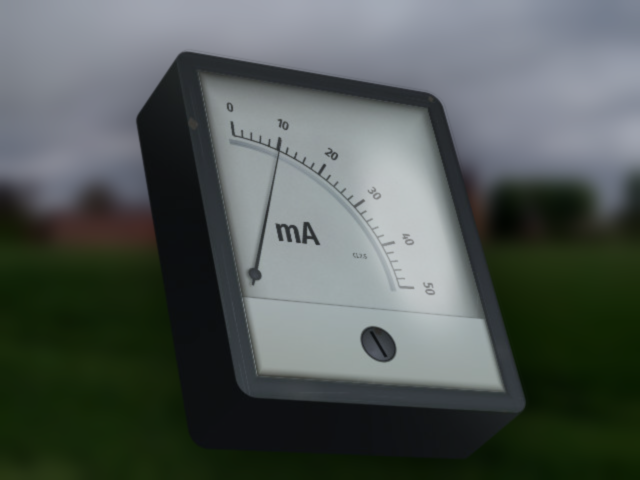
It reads 10 mA
